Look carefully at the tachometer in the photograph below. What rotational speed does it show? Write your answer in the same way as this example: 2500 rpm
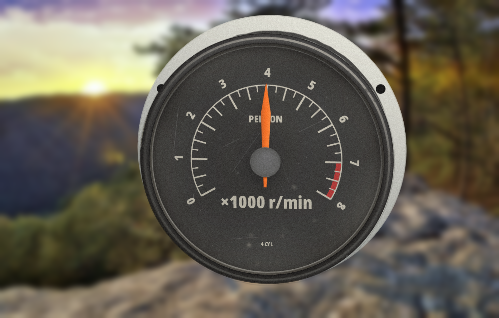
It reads 4000 rpm
